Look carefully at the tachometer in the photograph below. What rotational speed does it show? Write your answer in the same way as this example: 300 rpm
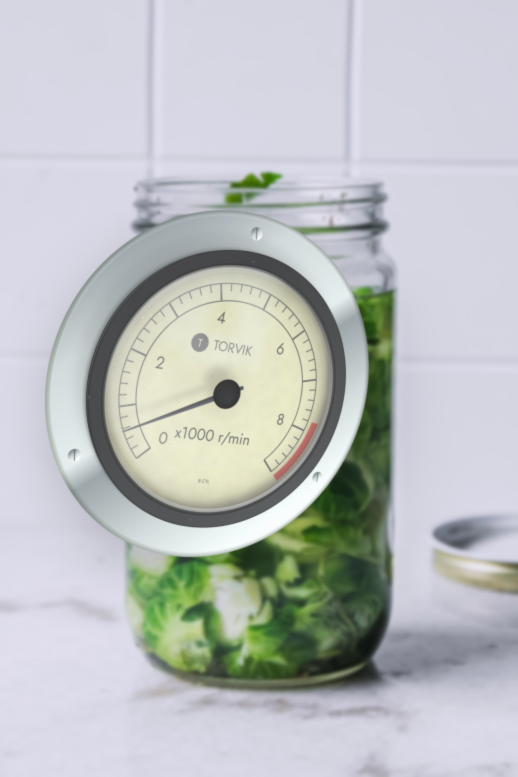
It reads 600 rpm
